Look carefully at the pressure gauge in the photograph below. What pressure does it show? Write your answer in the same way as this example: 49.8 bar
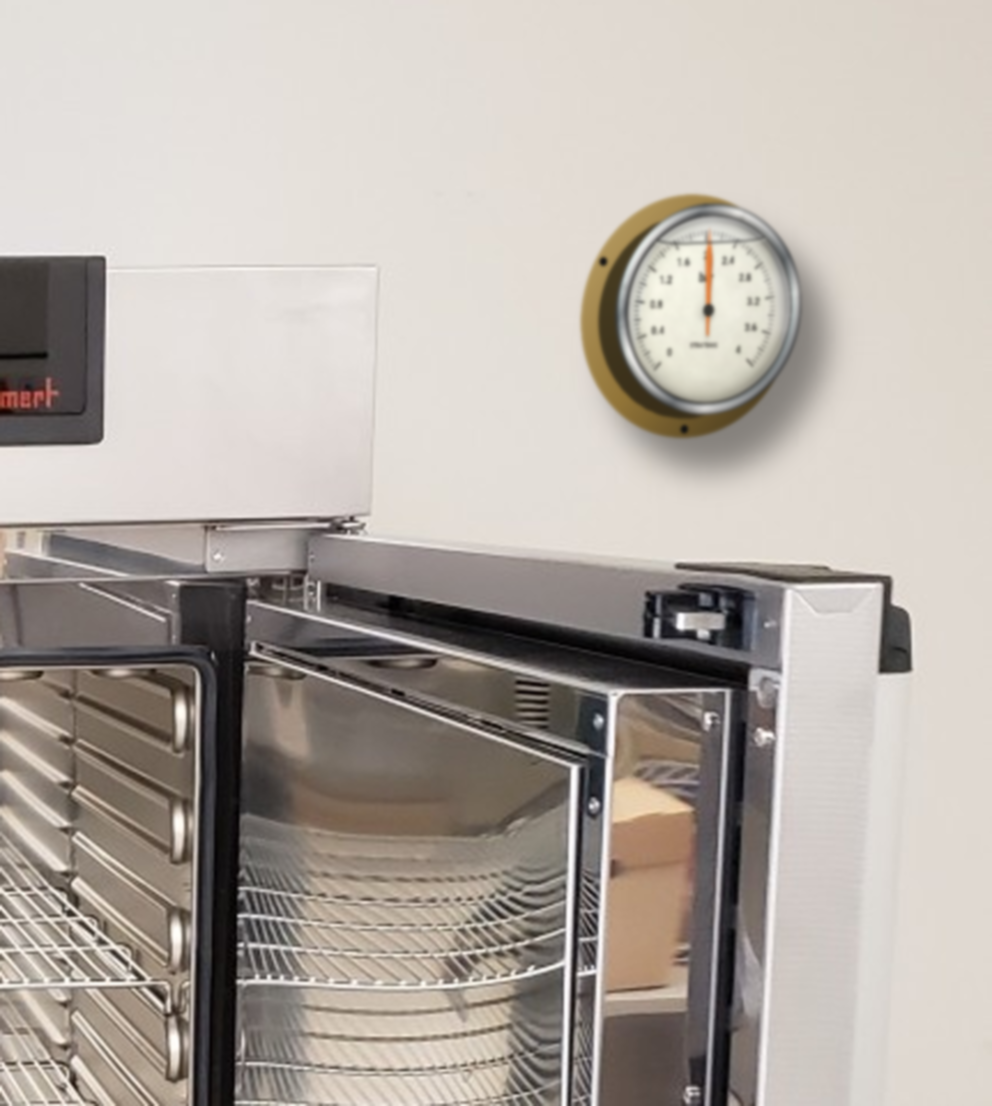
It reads 2 bar
